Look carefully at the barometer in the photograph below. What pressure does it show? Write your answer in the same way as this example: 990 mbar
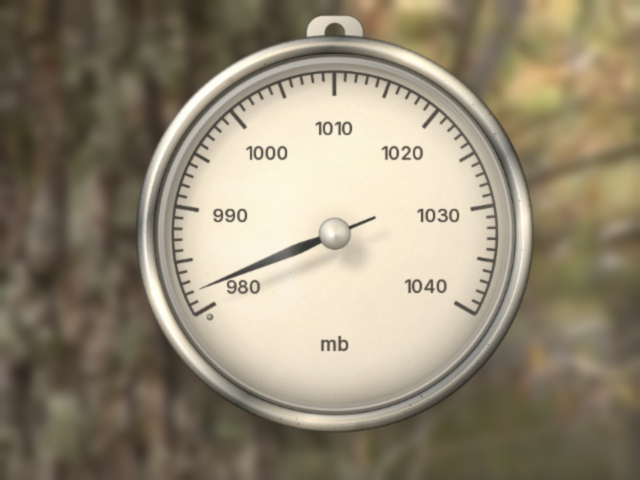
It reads 982 mbar
